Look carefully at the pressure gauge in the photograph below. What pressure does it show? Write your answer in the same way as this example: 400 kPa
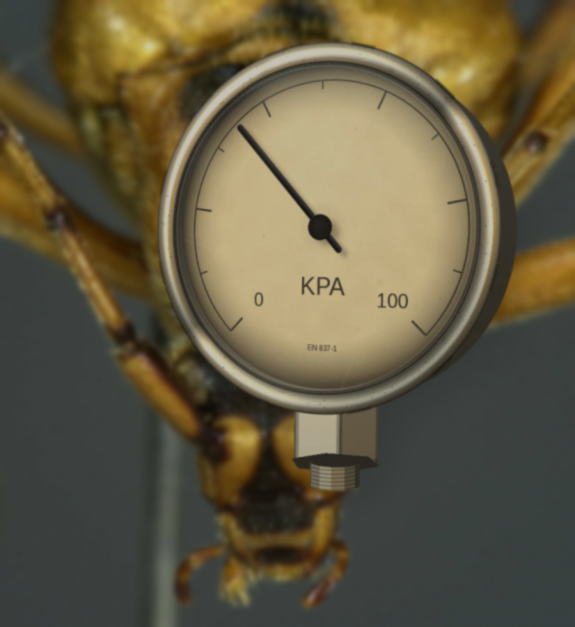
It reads 35 kPa
